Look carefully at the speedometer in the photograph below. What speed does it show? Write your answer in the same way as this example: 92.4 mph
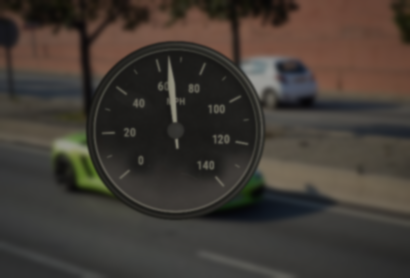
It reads 65 mph
